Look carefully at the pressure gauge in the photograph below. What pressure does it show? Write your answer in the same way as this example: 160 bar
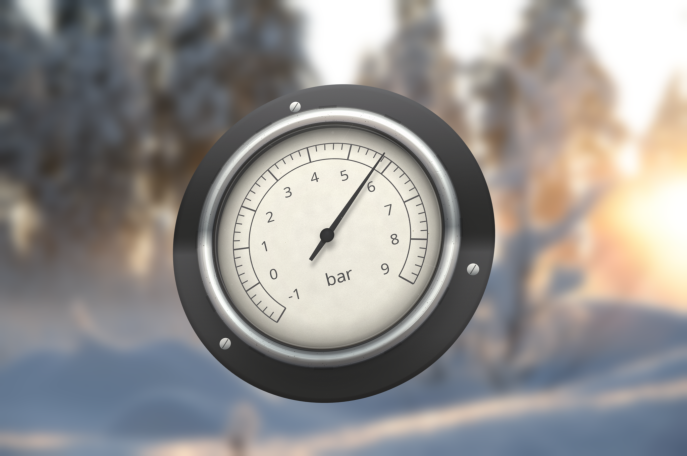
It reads 5.8 bar
